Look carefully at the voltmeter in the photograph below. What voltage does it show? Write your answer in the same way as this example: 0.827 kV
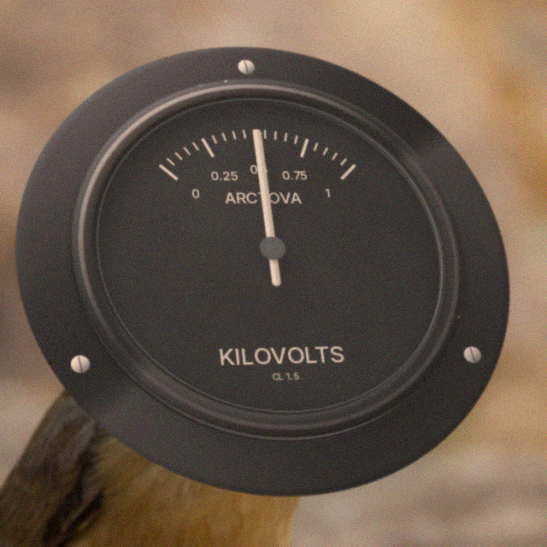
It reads 0.5 kV
